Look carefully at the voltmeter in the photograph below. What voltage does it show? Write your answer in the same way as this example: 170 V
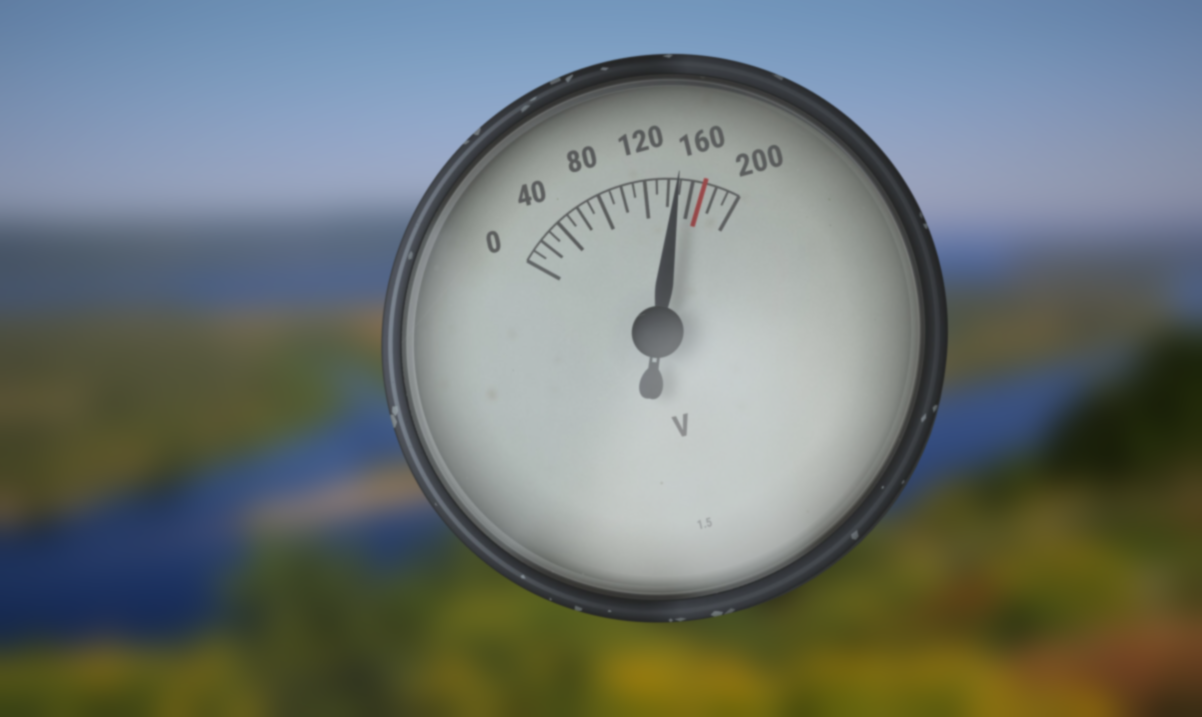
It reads 150 V
